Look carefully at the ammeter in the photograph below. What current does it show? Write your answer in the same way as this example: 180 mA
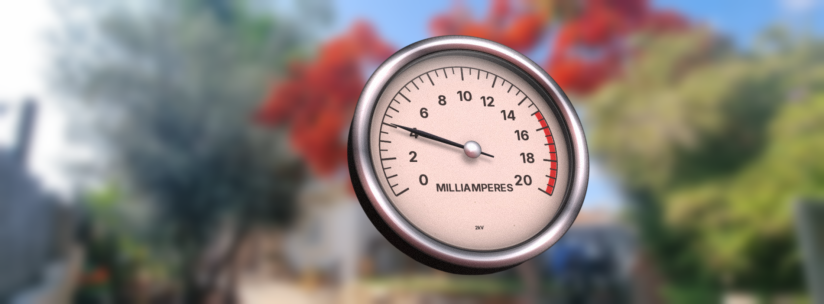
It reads 4 mA
